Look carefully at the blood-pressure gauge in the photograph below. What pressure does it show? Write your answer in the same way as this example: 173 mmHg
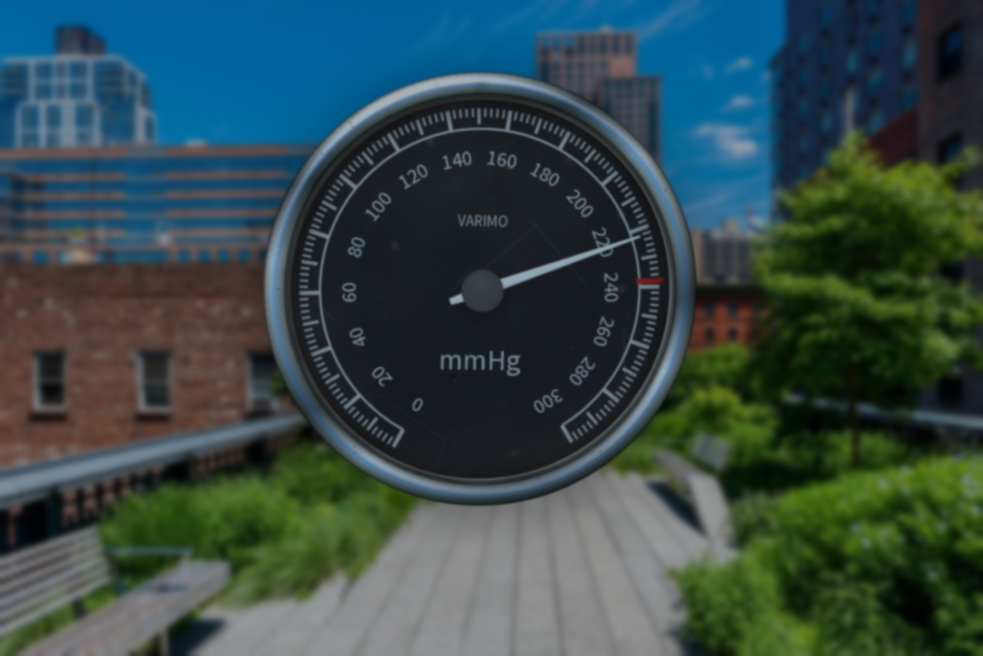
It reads 222 mmHg
